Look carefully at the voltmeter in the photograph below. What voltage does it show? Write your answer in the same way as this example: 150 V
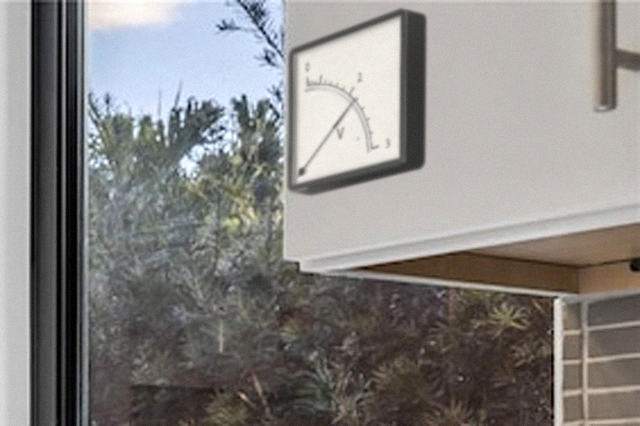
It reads 2.2 V
